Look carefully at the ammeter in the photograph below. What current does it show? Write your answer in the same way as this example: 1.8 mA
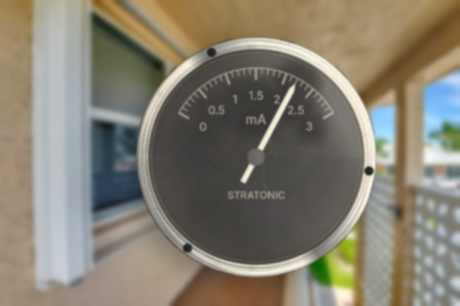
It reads 2.2 mA
